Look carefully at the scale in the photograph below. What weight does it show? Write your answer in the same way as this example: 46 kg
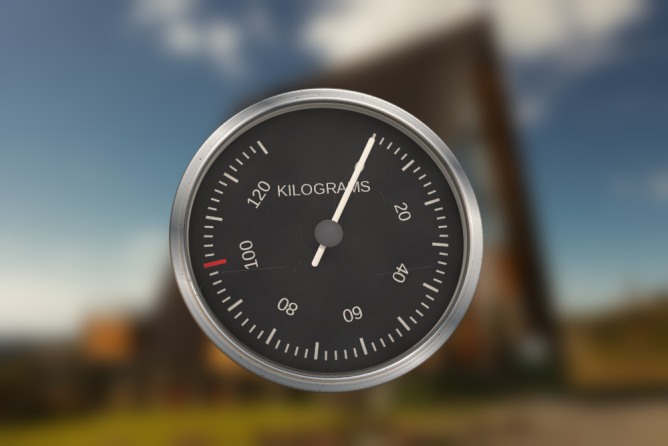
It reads 0 kg
